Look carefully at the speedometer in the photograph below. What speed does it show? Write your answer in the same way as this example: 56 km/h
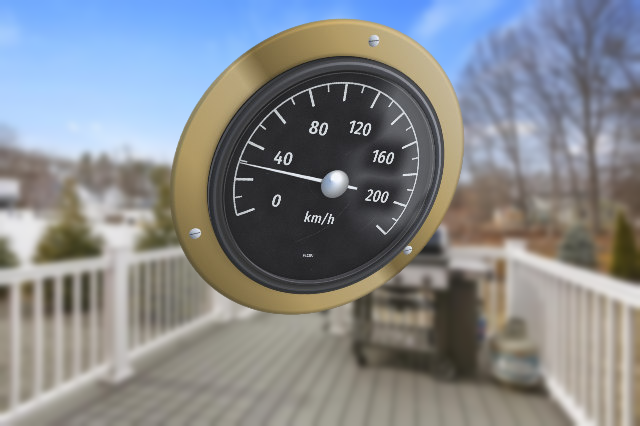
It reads 30 km/h
